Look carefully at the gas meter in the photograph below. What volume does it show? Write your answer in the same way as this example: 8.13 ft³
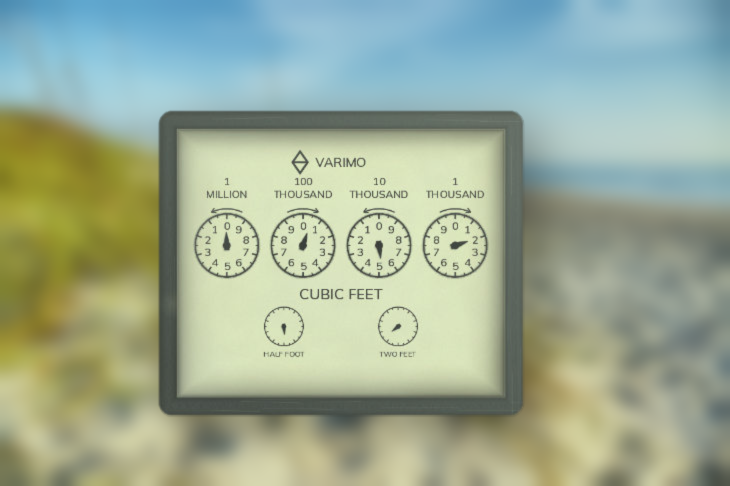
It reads 5200 ft³
